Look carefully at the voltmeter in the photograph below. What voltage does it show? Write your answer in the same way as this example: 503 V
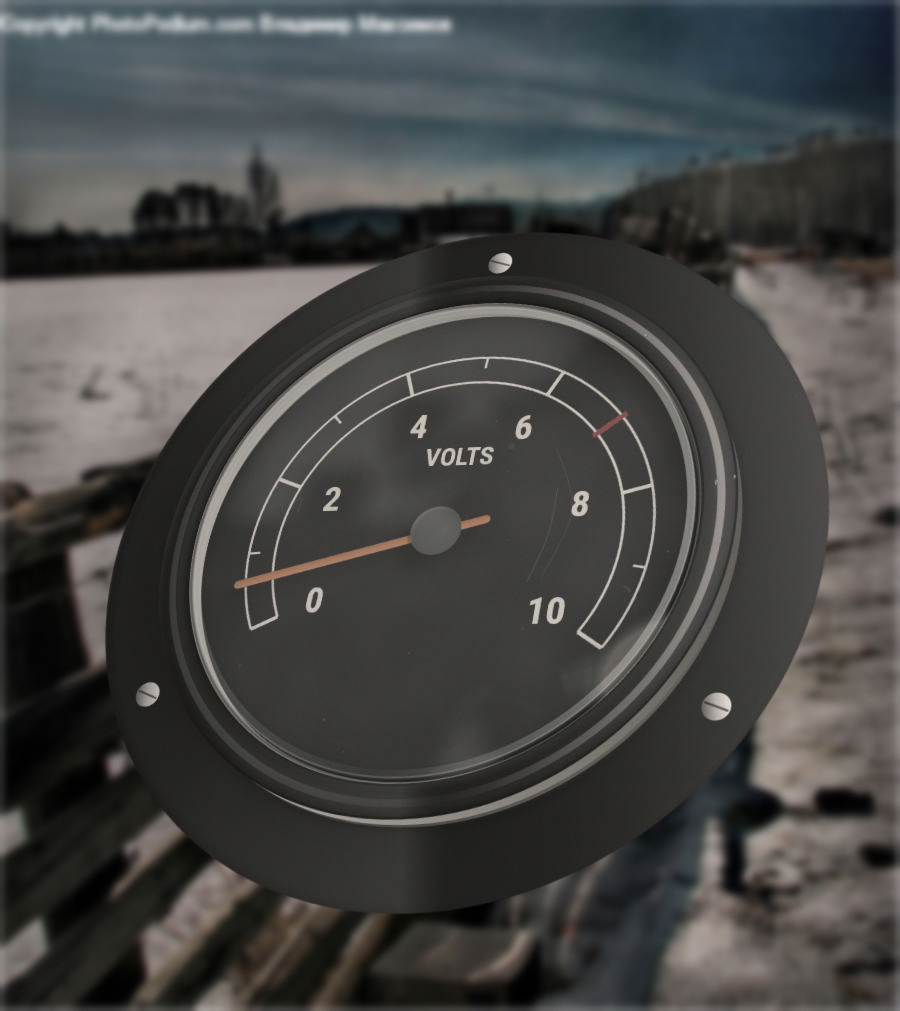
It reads 0.5 V
